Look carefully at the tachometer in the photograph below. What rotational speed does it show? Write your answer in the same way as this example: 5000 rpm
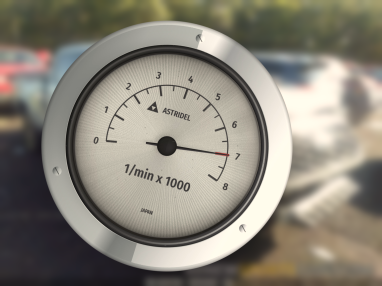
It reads 7000 rpm
